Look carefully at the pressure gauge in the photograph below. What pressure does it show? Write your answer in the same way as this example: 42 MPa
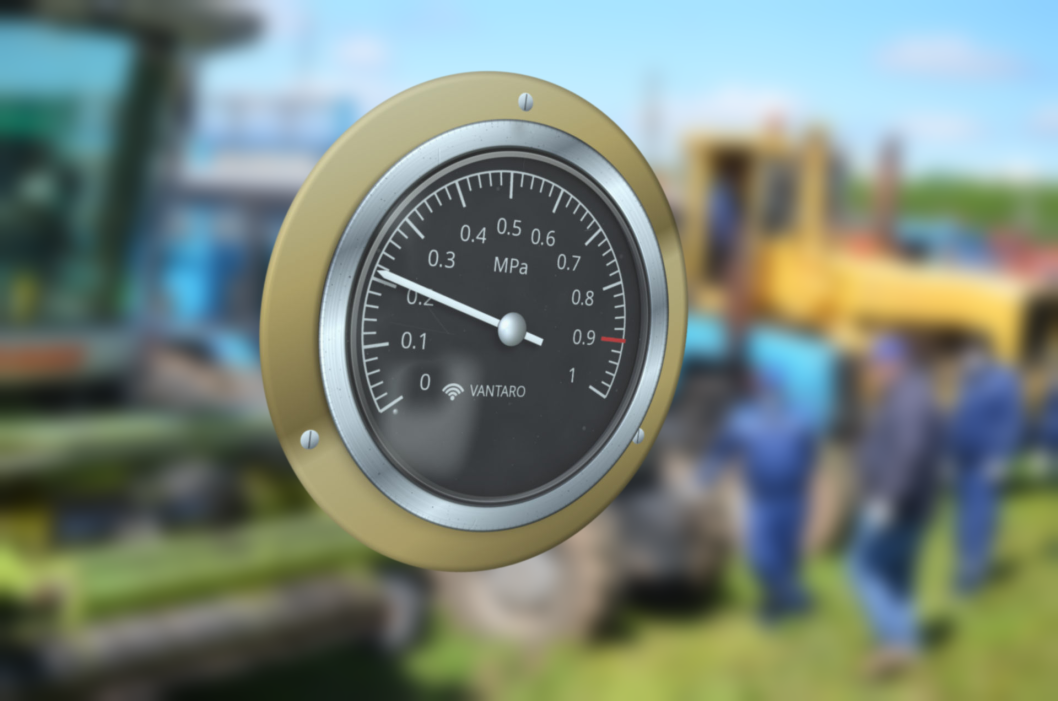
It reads 0.21 MPa
